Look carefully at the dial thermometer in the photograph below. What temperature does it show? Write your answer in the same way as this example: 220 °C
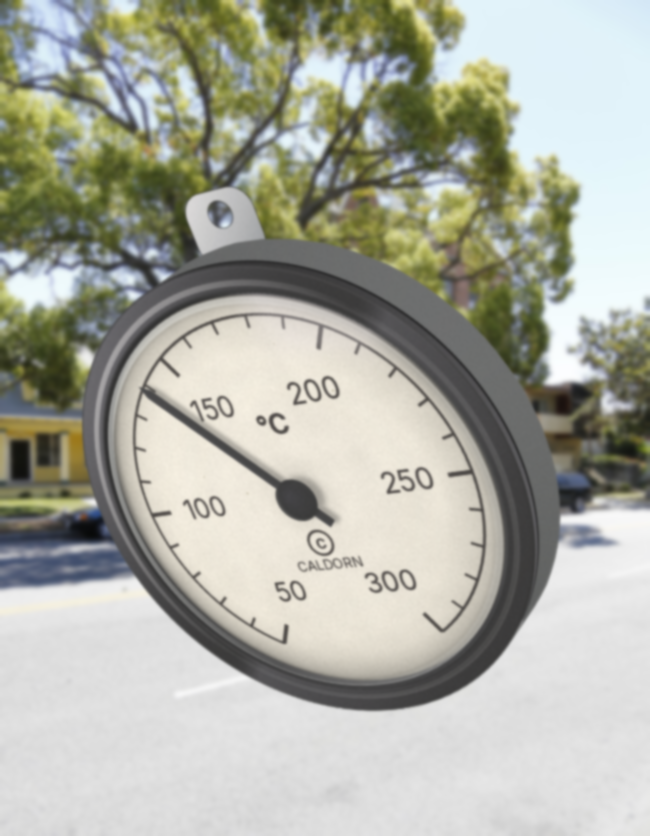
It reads 140 °C
